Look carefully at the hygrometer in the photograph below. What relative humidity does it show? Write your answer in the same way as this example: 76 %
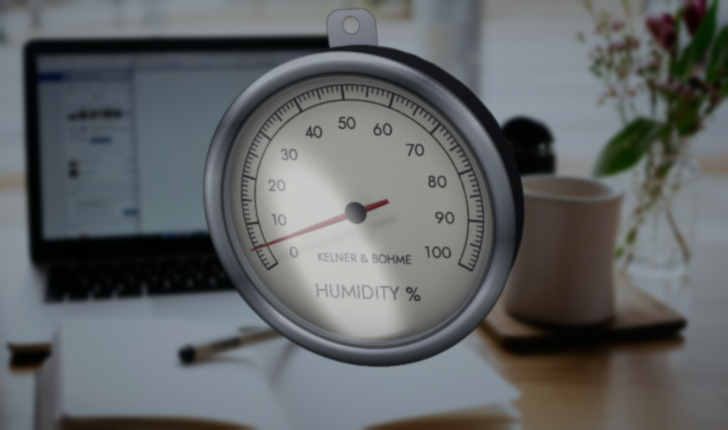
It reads 5 %
